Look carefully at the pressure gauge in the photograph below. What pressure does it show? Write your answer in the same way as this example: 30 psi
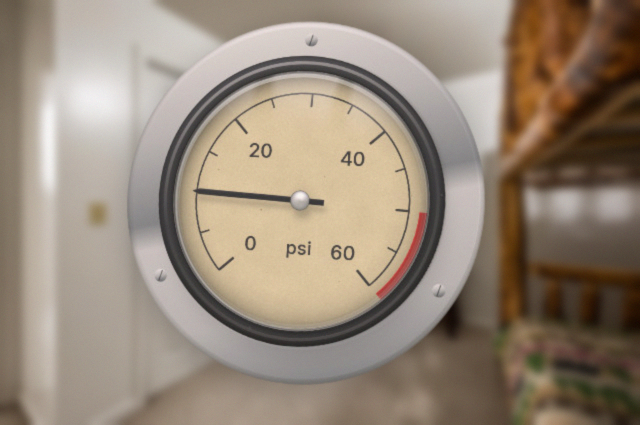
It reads 10 psi
